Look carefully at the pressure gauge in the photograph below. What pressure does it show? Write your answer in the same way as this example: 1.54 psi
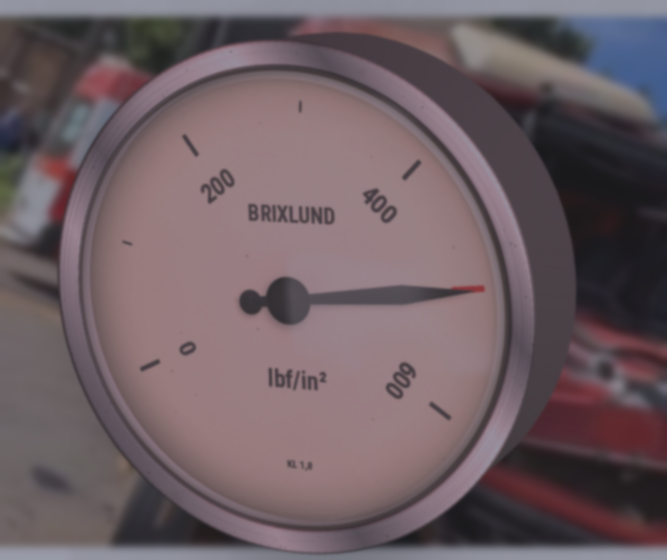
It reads 500 psi
